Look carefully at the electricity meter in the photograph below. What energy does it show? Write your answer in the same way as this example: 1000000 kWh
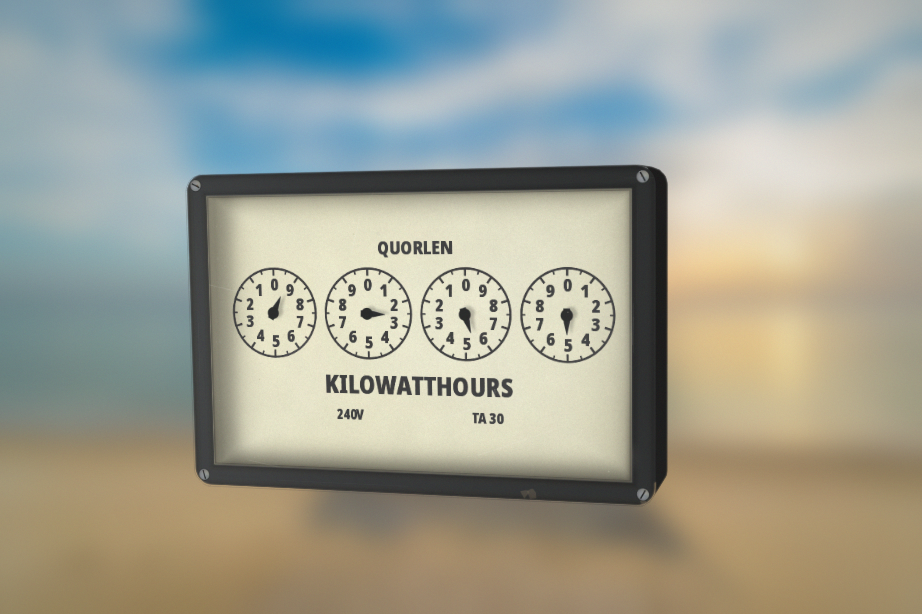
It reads 9255 kWh
